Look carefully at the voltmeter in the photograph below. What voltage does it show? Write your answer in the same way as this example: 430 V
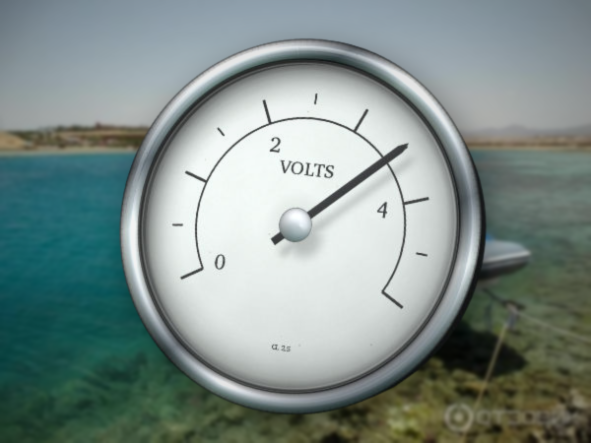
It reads 3.5 V
